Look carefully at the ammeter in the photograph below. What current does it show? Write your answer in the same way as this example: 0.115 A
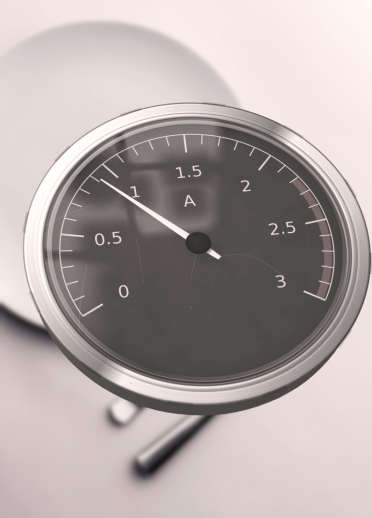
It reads 0.9 A
